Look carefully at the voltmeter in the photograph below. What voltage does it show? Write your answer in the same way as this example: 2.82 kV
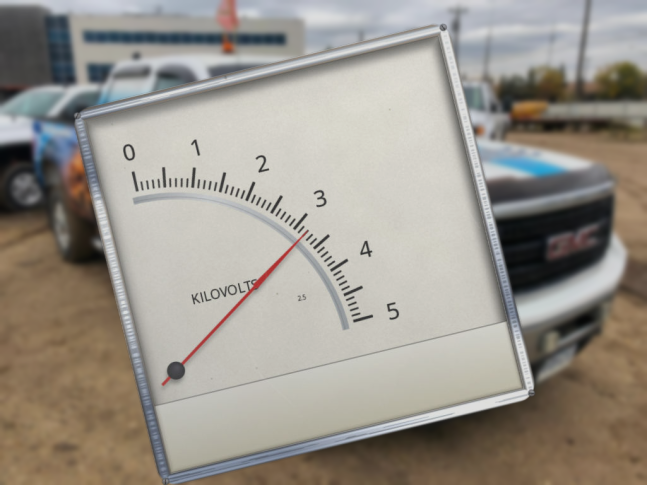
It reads 3.2 kV
